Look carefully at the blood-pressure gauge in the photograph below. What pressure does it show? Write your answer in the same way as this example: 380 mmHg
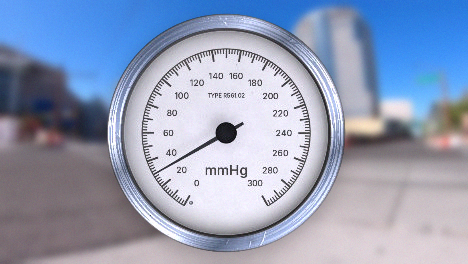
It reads 30 mmHg
